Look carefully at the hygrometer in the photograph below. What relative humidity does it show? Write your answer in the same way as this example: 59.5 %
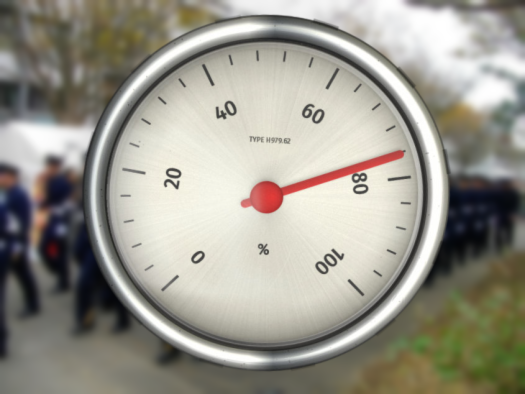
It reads 76 %
